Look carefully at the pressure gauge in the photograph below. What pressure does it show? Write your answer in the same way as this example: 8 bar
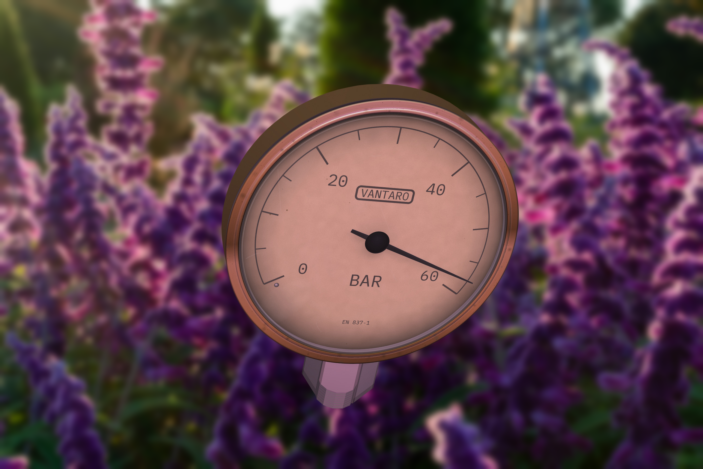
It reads 57.5 bar
